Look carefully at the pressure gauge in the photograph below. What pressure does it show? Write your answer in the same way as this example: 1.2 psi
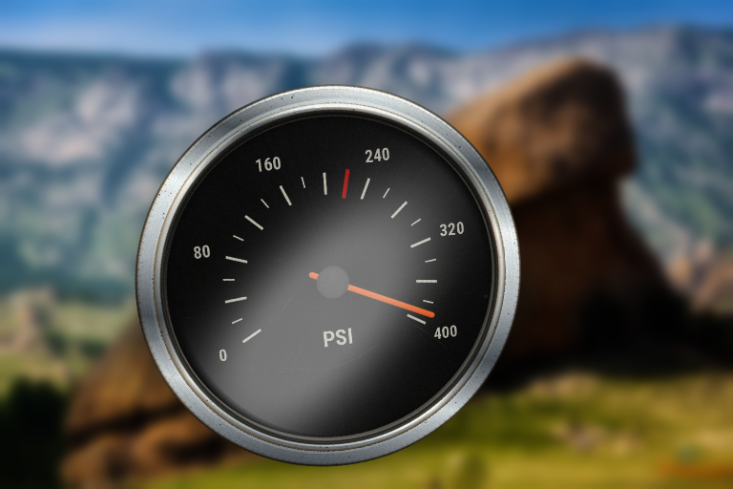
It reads 390 psi
